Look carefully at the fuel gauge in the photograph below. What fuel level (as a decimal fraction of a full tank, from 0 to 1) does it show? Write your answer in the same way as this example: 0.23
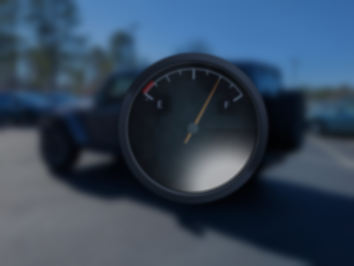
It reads 0.75
